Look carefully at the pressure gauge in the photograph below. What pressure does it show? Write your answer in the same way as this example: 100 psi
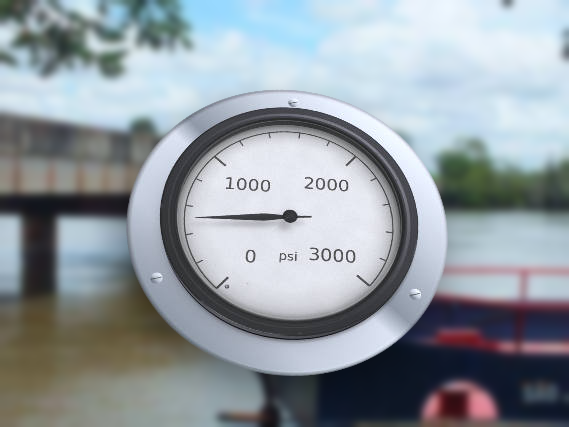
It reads 500 psi
